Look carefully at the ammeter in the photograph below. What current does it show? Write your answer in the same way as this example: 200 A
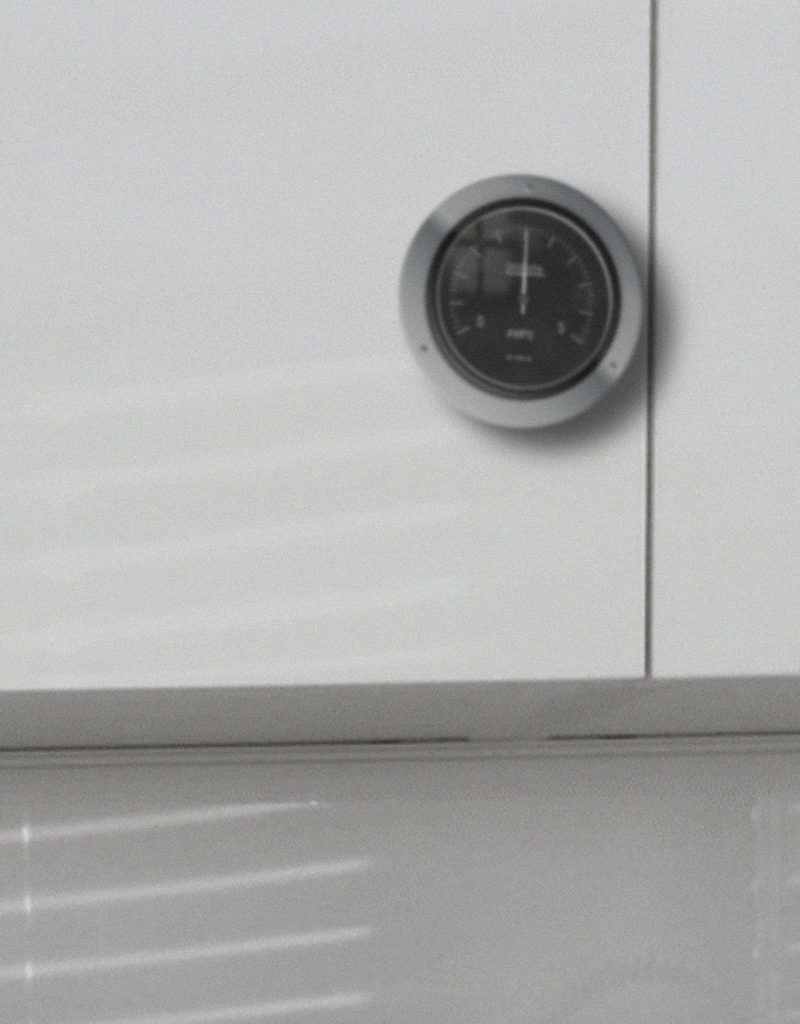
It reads 2.5 A
